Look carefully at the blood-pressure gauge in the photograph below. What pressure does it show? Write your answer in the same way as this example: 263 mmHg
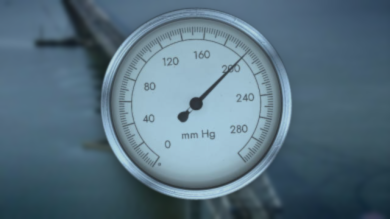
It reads 200 mmHg
